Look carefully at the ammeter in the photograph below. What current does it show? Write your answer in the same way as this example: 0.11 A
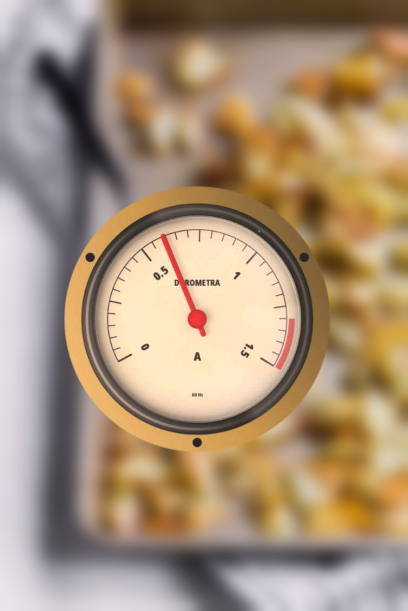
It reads 0.6 A
